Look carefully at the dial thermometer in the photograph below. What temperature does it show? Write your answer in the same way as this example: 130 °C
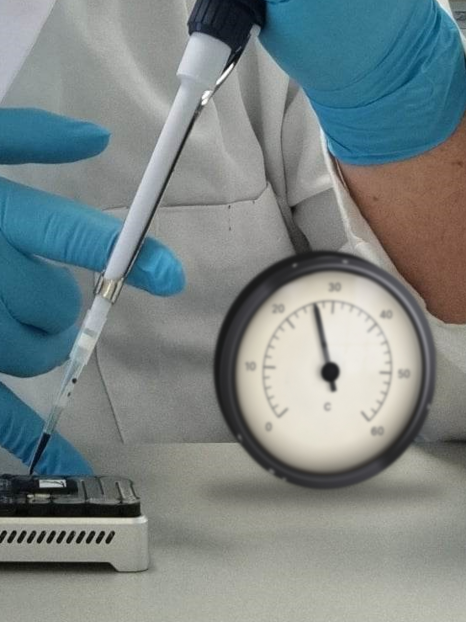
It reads 26 °C
